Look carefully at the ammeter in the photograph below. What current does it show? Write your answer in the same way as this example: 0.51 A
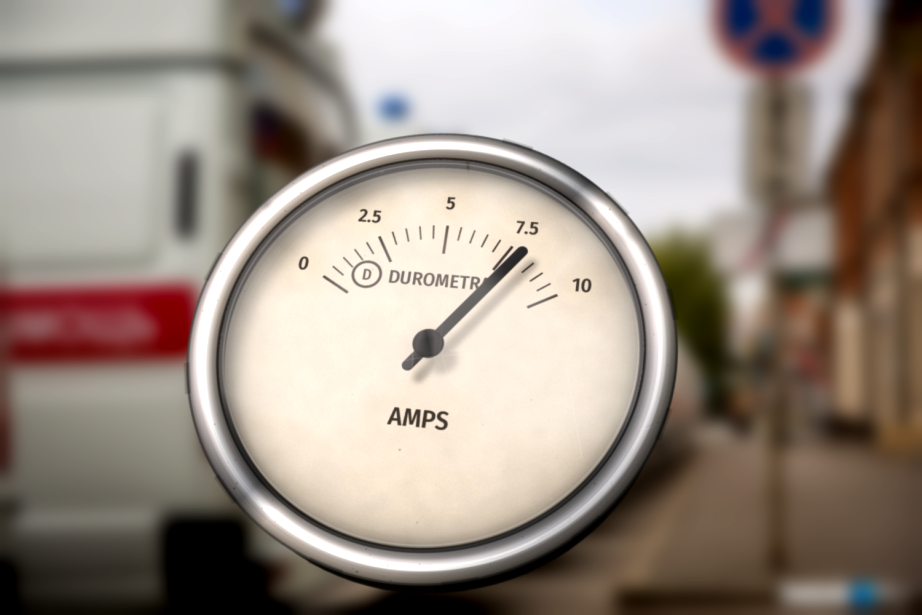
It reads 8 A
